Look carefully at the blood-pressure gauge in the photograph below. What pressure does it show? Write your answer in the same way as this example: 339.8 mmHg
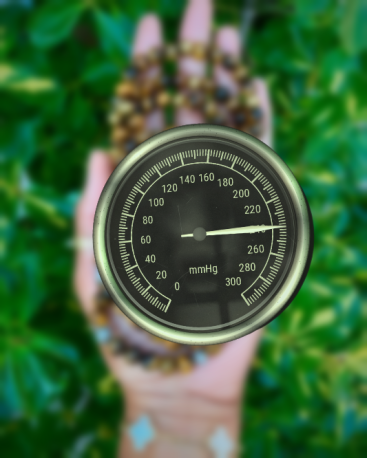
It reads 240 mmHg
